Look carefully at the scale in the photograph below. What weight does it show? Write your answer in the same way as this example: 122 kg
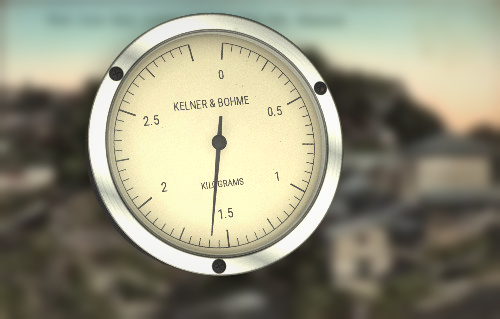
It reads 1.6 kg
